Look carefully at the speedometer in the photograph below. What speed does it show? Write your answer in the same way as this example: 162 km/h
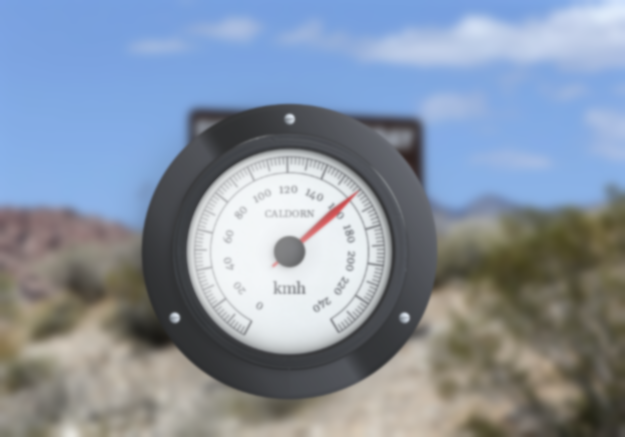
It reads 160 km/h
